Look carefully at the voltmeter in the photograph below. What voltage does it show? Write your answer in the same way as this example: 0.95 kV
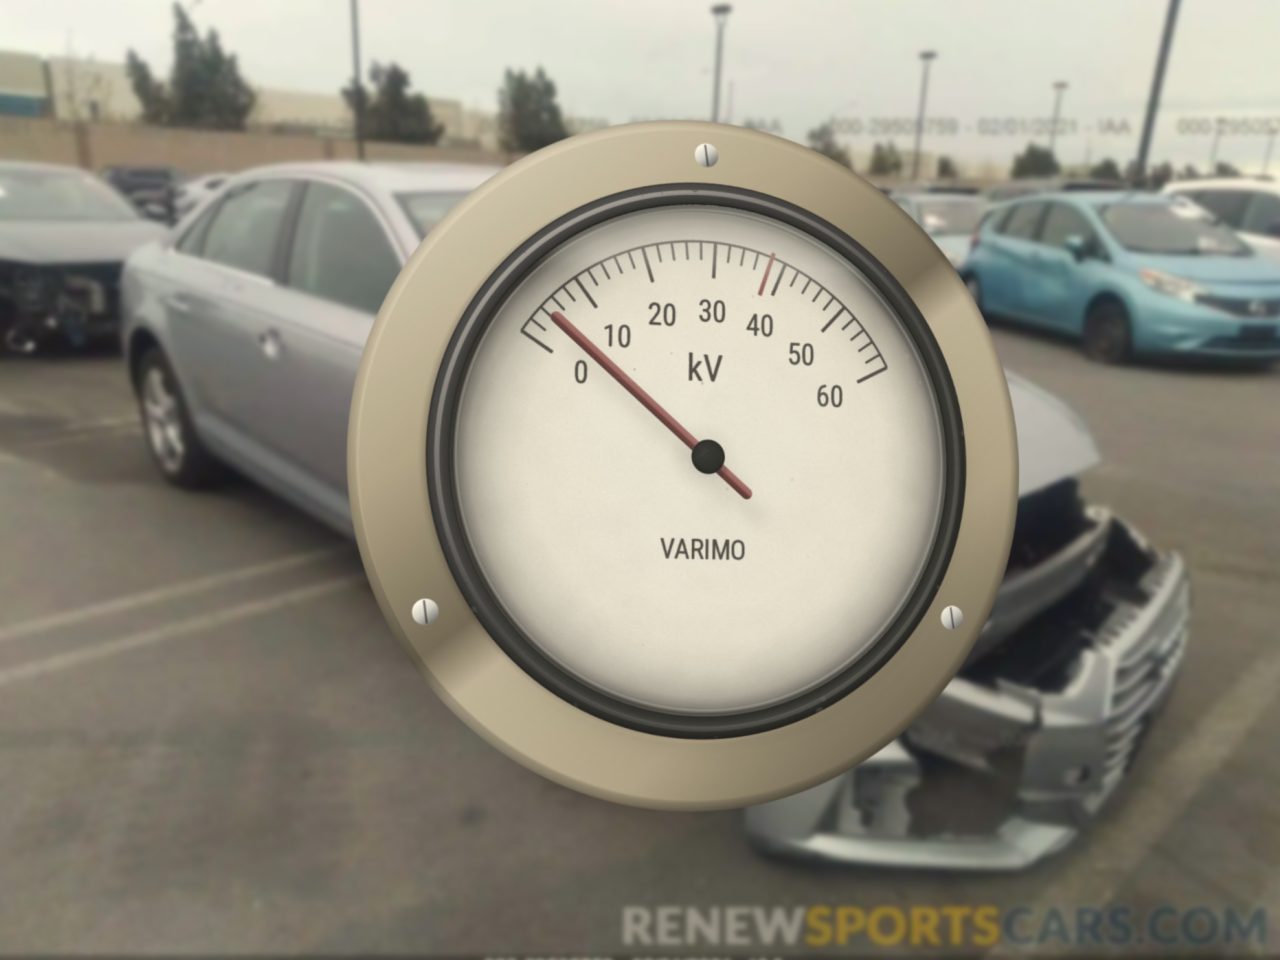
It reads 4 kV
